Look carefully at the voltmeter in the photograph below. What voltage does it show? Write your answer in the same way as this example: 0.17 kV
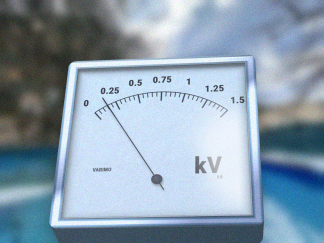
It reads 0.15 kV
